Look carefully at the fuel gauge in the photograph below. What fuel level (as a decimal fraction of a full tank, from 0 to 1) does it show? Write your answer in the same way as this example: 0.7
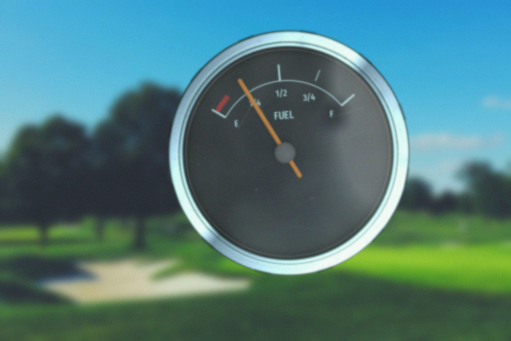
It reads 0.25
